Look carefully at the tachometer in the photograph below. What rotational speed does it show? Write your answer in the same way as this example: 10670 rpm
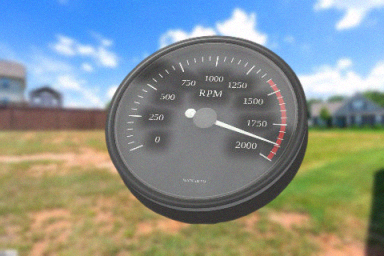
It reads 1900 rpm
